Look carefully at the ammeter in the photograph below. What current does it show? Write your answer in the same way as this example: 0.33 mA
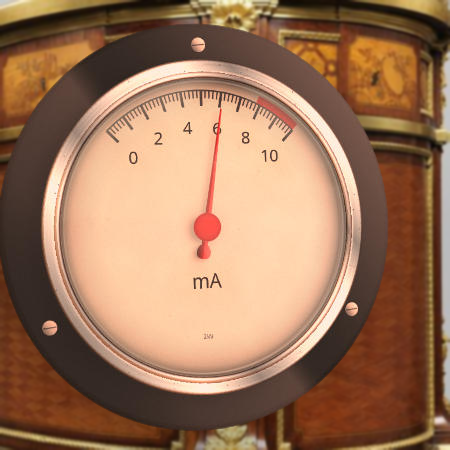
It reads 6 mA
